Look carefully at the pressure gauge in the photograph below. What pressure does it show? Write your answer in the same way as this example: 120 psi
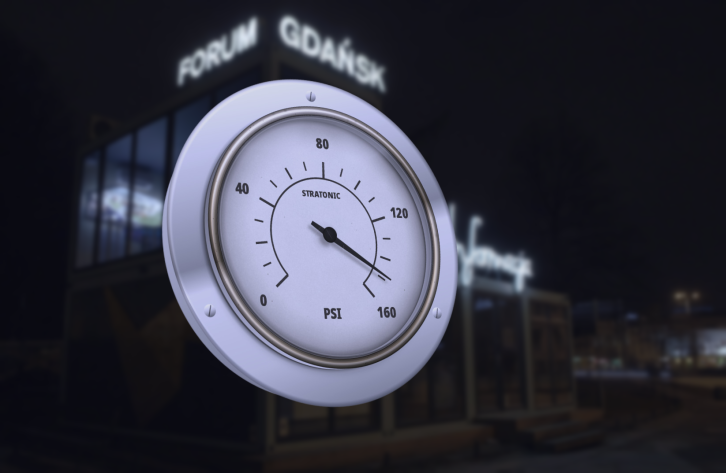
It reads 150 psi
